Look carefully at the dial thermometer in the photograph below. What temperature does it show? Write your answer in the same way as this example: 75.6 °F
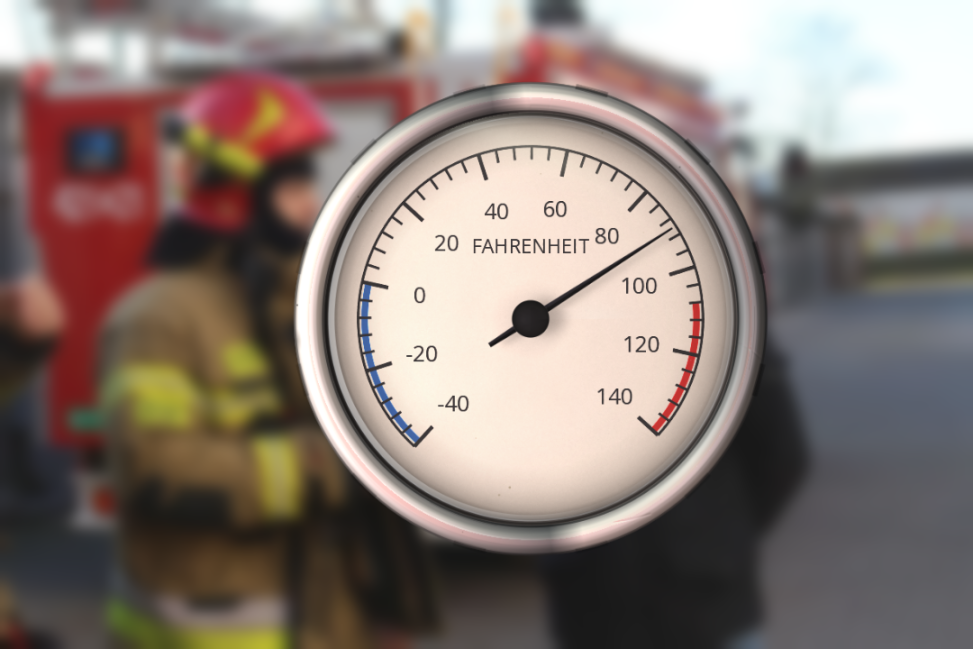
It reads 90 °F
